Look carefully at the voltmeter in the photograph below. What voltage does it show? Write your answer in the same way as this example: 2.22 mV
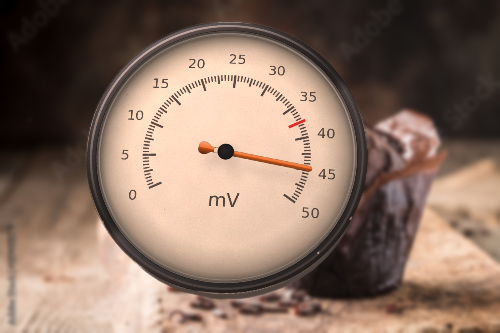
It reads 45 mV
